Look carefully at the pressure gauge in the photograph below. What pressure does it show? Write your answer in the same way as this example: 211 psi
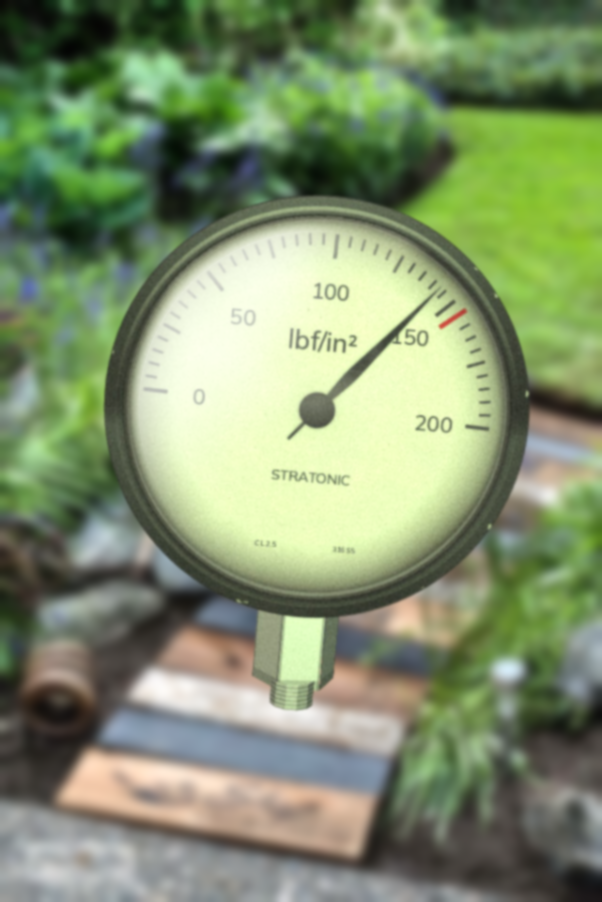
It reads 142.5 psi
